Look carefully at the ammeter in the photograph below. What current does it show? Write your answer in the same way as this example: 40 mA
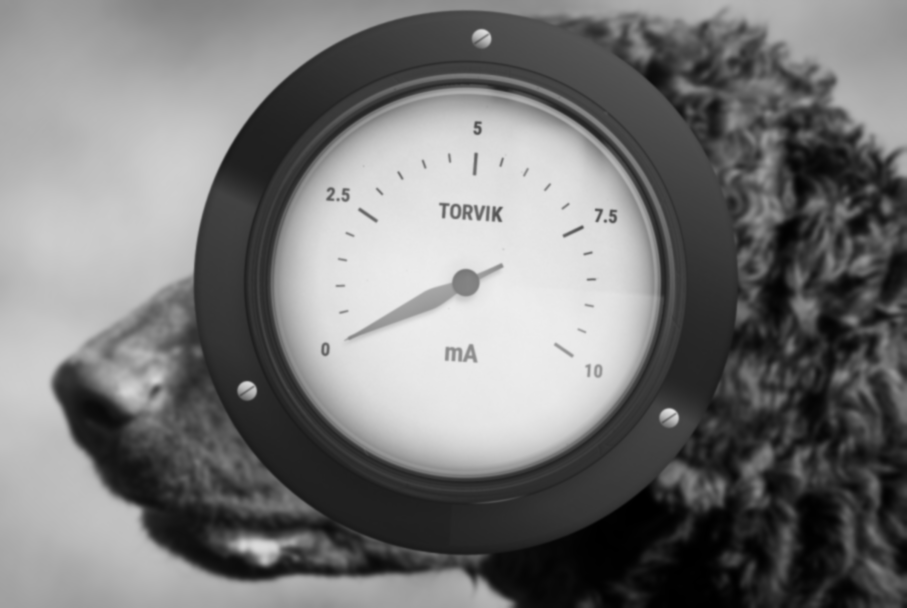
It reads 0 mA
